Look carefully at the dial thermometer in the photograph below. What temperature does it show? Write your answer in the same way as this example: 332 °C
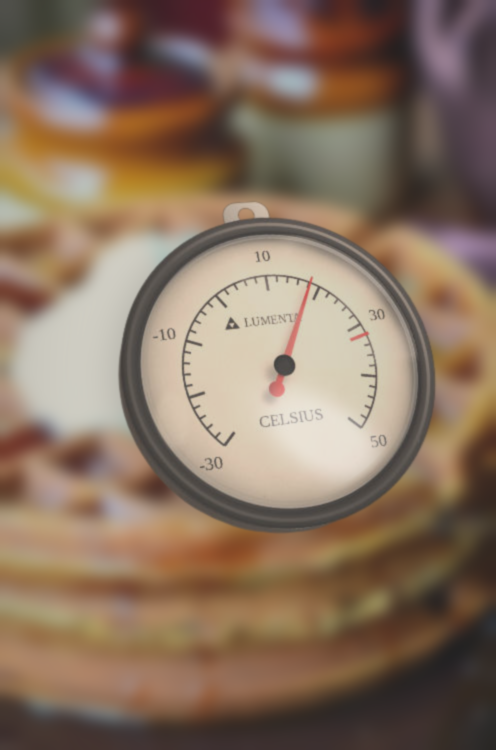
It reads 18 °C
